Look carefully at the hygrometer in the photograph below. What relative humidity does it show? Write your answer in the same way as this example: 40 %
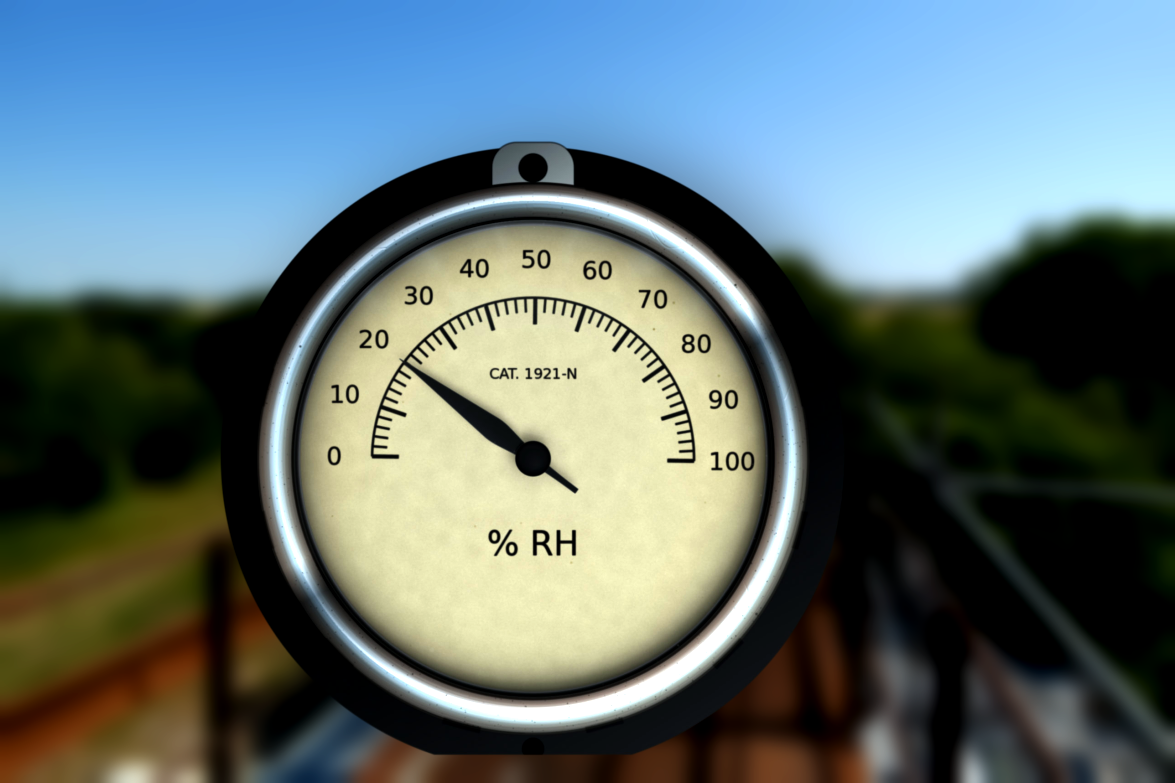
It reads 20 %
